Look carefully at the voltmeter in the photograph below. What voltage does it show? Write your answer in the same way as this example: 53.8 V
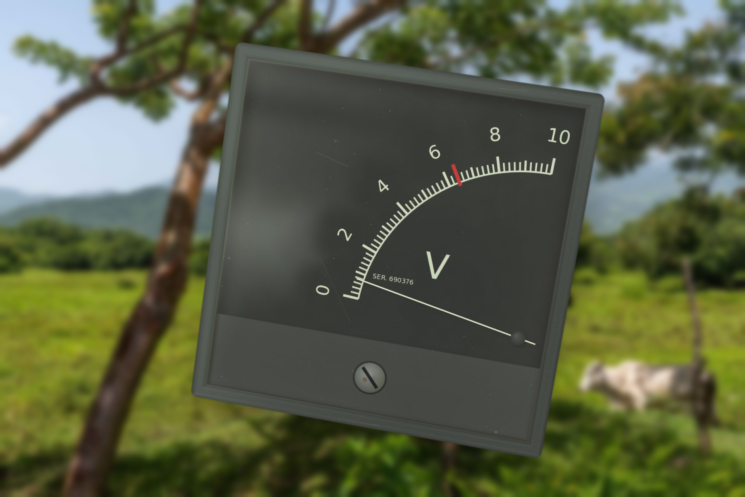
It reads 0.8 V
